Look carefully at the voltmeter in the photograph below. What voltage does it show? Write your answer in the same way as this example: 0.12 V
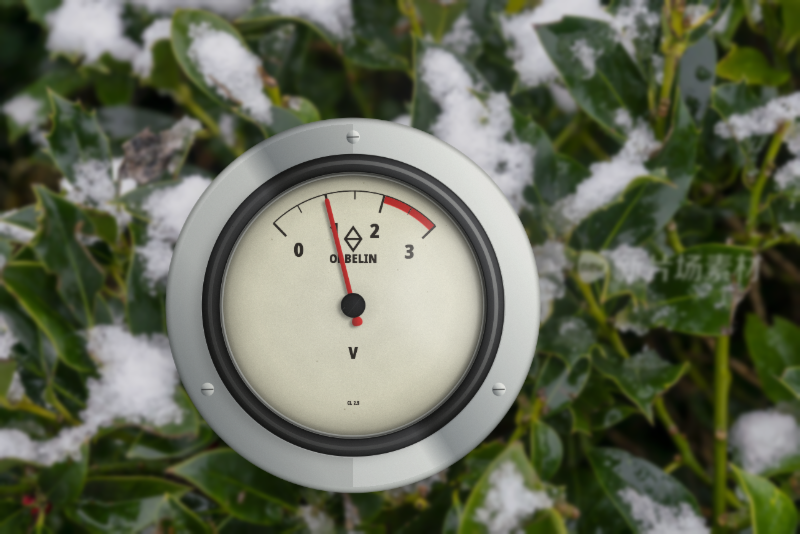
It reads 1 V
